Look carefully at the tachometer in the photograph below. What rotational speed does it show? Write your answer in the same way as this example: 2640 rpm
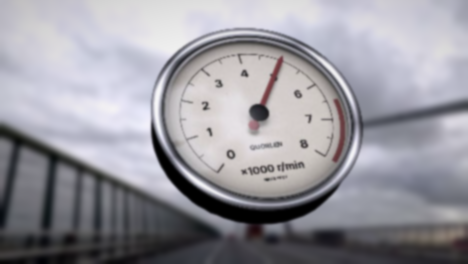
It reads 5000 rpm
